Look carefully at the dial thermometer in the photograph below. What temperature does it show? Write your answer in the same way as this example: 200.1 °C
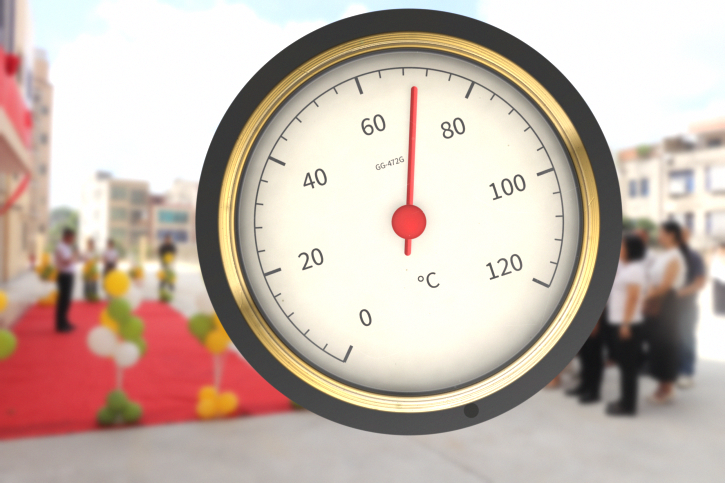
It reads 70 °C
